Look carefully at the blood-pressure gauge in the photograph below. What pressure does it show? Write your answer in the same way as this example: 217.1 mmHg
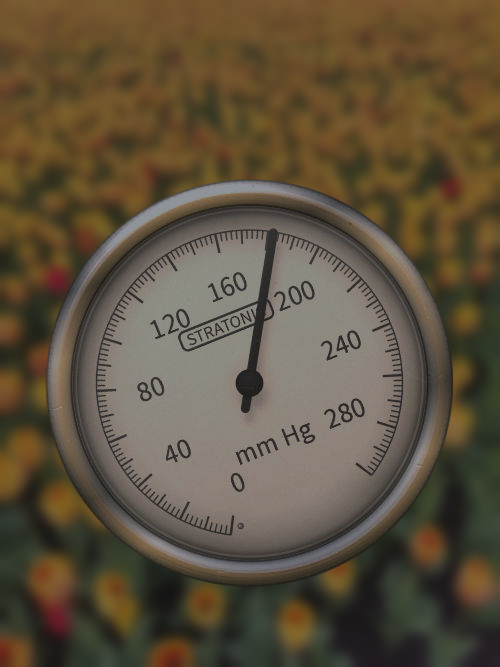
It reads 182 mmHg
